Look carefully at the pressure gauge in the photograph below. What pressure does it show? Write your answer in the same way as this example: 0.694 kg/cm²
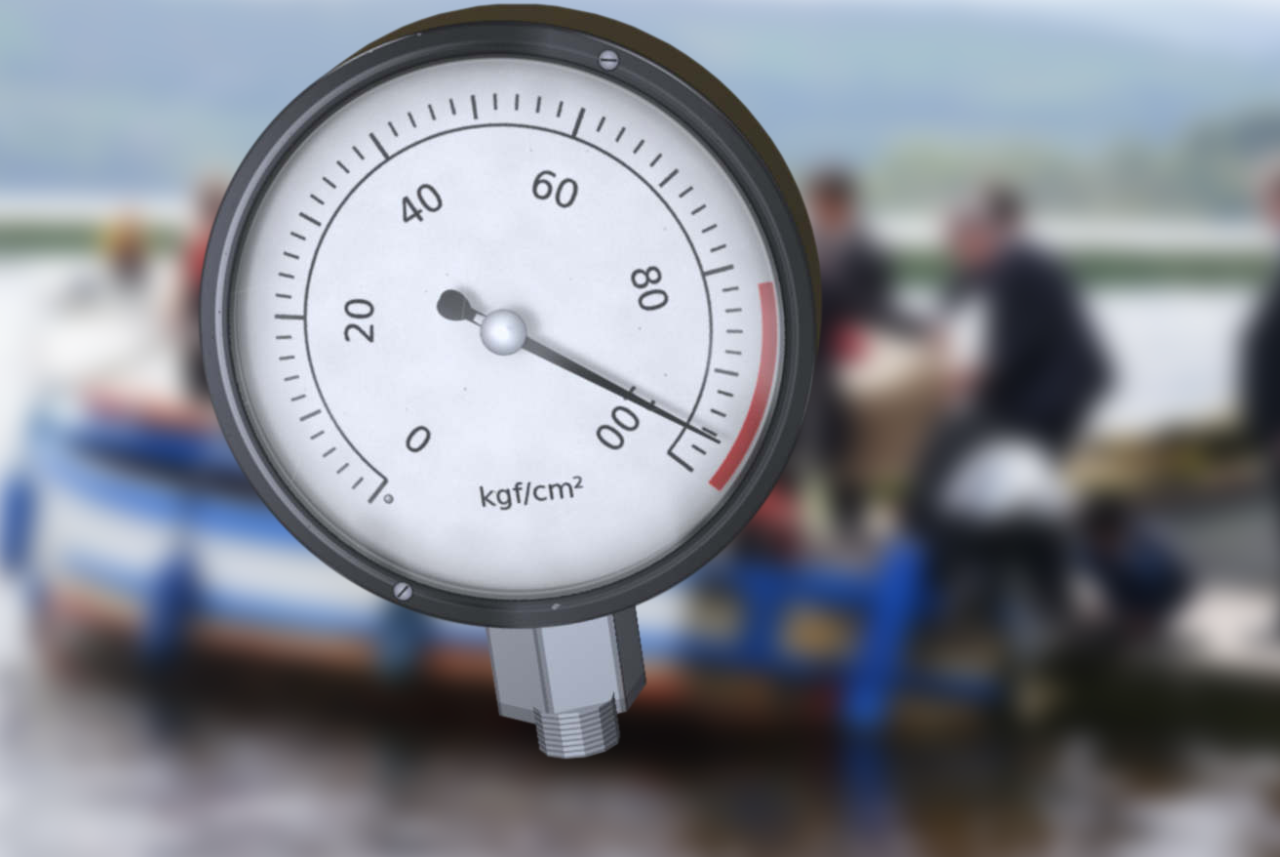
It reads 96 kg/cm²
